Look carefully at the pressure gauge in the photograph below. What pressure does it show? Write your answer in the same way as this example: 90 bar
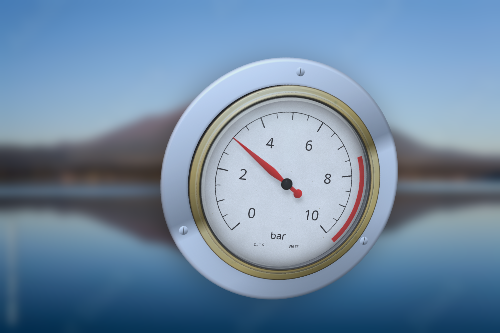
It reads 3 bar
